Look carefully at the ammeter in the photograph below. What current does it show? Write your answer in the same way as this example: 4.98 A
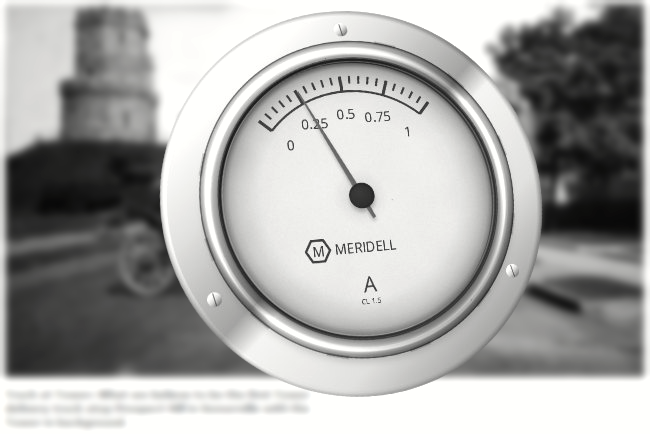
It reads 0.25 A
